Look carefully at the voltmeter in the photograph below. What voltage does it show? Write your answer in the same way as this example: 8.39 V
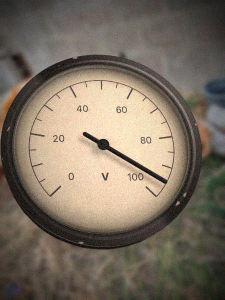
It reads 95 V
